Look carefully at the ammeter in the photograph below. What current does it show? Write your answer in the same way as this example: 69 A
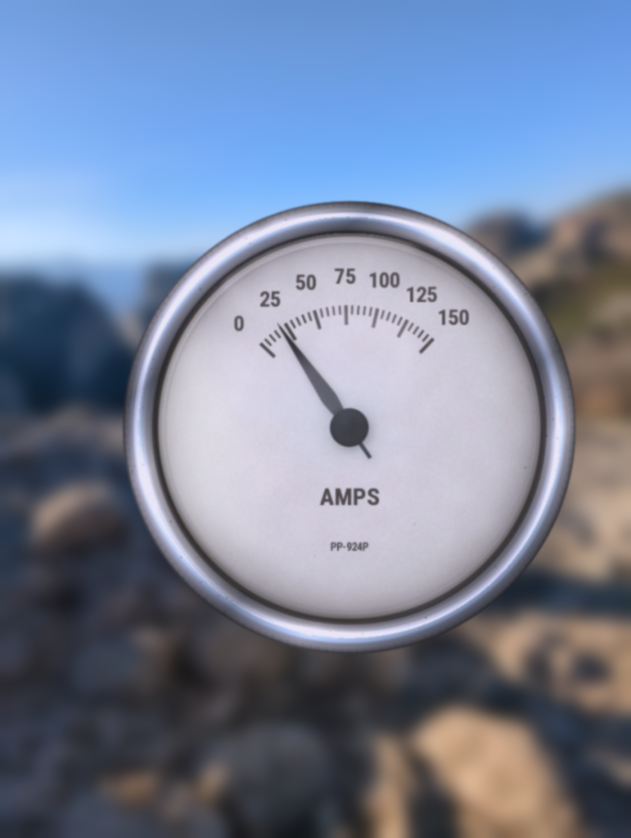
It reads 20 A
